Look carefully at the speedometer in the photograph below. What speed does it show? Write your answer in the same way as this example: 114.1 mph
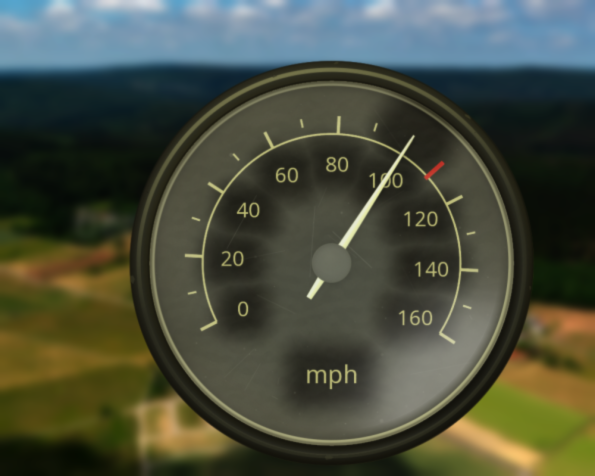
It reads 100 mph
